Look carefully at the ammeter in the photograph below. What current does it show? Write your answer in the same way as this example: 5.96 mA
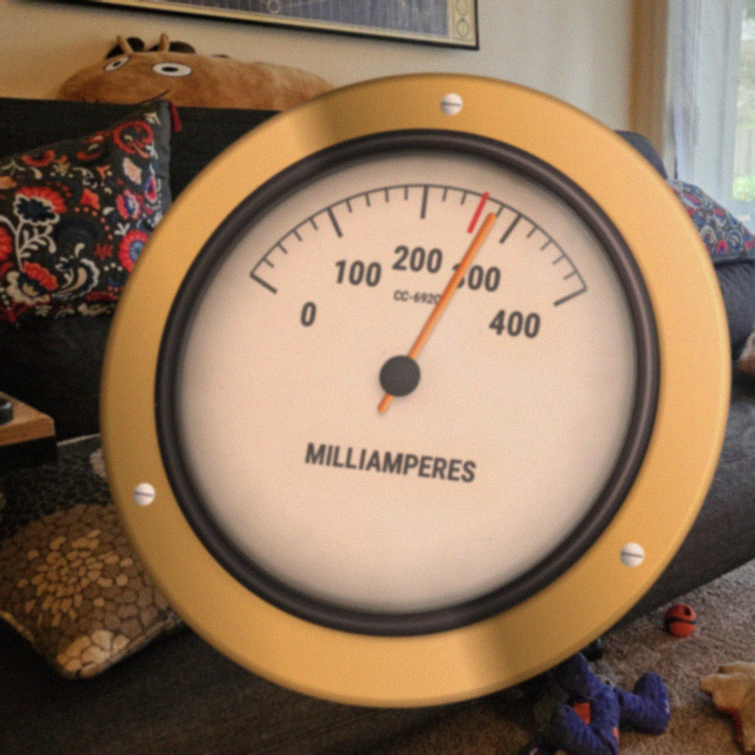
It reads 280 mA
